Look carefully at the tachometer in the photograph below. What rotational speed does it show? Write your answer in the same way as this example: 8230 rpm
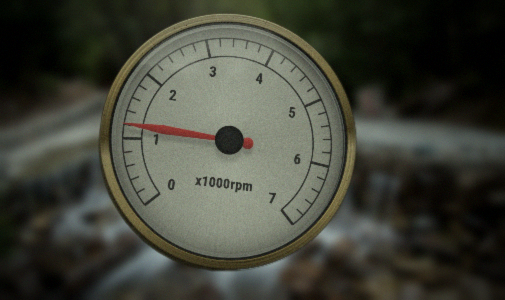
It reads 1200 rpm
